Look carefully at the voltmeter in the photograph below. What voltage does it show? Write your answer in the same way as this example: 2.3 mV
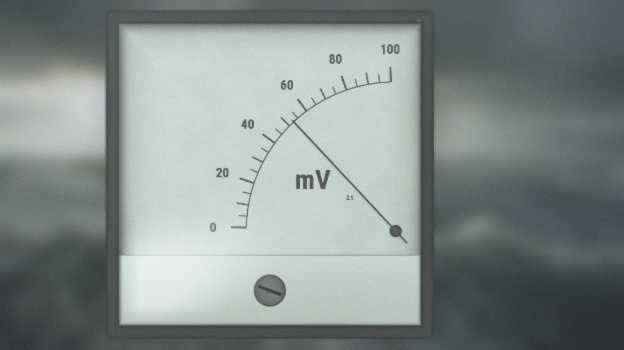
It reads 52.5 mV
